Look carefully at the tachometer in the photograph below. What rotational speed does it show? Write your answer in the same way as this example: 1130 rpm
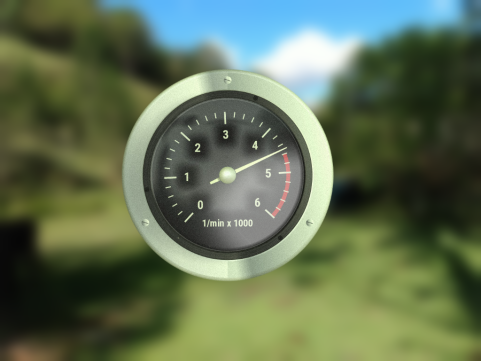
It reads 4500 rpm
